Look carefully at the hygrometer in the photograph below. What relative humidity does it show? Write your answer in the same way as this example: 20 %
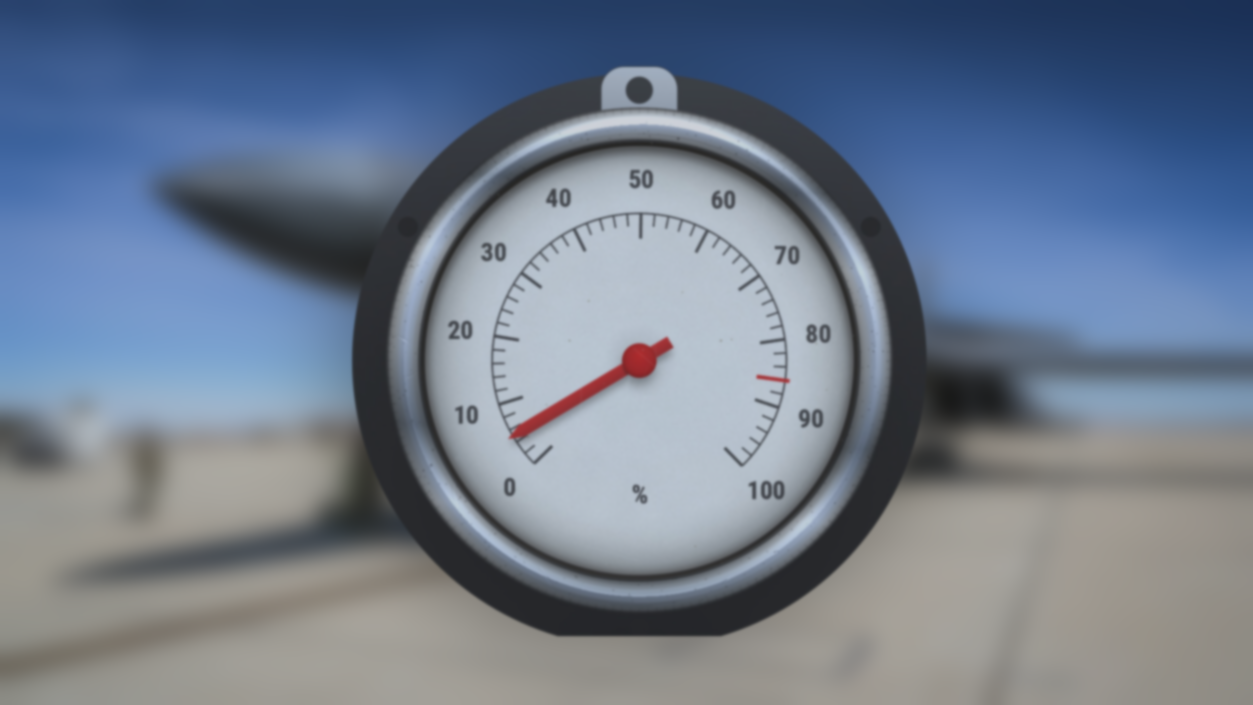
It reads 5 %
